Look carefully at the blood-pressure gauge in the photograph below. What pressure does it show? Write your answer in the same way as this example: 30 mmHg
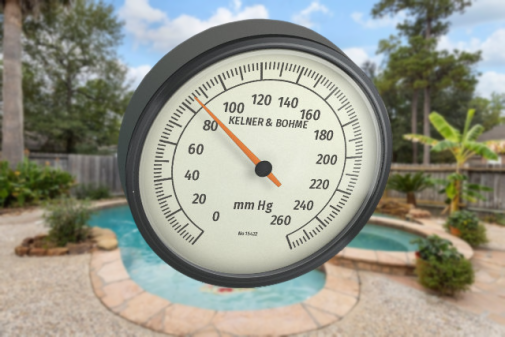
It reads 86 mmHg
